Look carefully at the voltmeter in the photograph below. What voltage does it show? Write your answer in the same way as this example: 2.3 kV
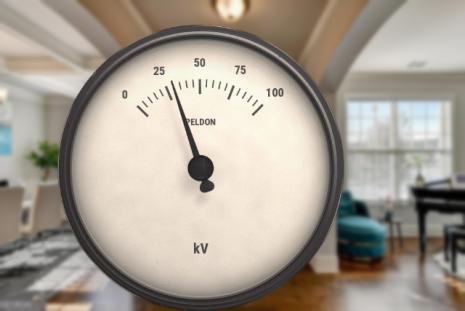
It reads 30 kV
